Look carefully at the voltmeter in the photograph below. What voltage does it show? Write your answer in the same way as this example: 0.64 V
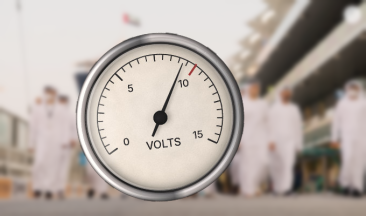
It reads 9.25 V
